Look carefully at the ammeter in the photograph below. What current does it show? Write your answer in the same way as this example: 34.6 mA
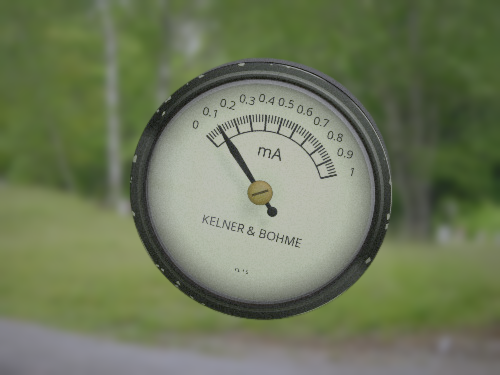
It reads 0.1 mA
